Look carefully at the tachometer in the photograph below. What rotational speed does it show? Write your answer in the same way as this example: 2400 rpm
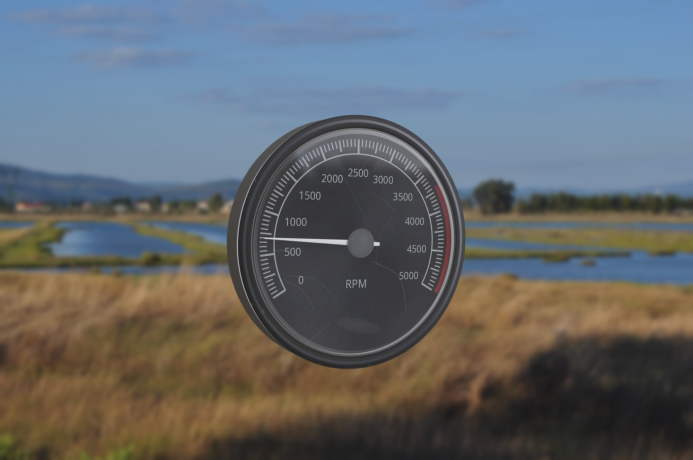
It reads 700 rpm
